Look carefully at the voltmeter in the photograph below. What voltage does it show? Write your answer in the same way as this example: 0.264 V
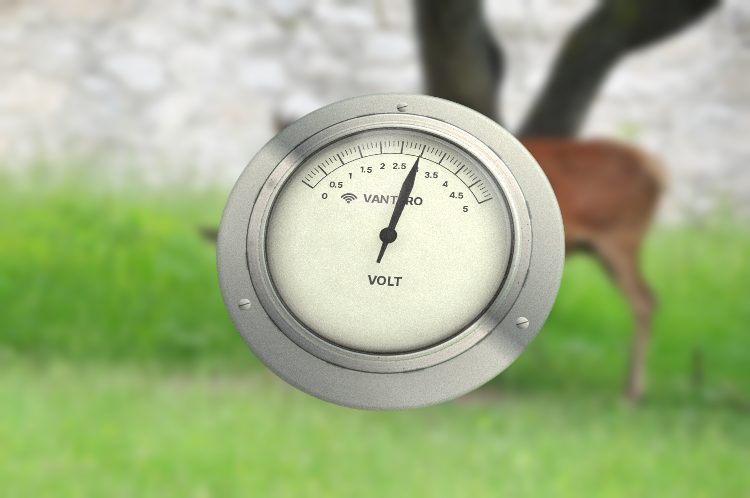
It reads 3 V
